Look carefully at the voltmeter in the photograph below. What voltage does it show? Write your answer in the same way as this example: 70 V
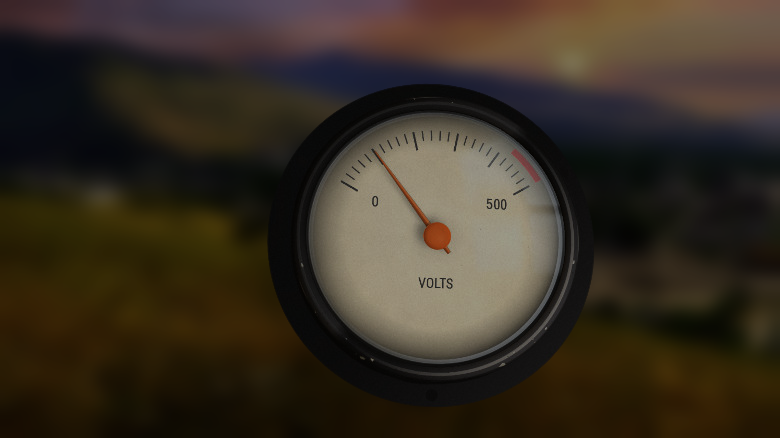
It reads 100 V
